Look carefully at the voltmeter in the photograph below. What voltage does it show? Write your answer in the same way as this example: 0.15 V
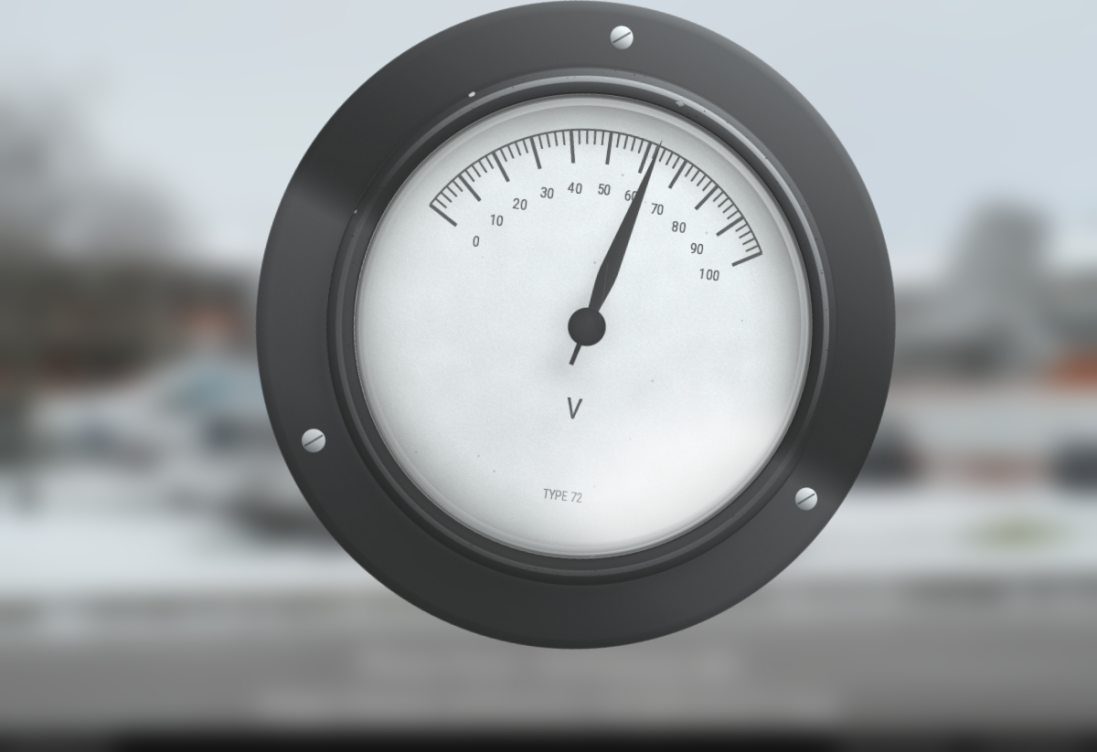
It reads 62 V
